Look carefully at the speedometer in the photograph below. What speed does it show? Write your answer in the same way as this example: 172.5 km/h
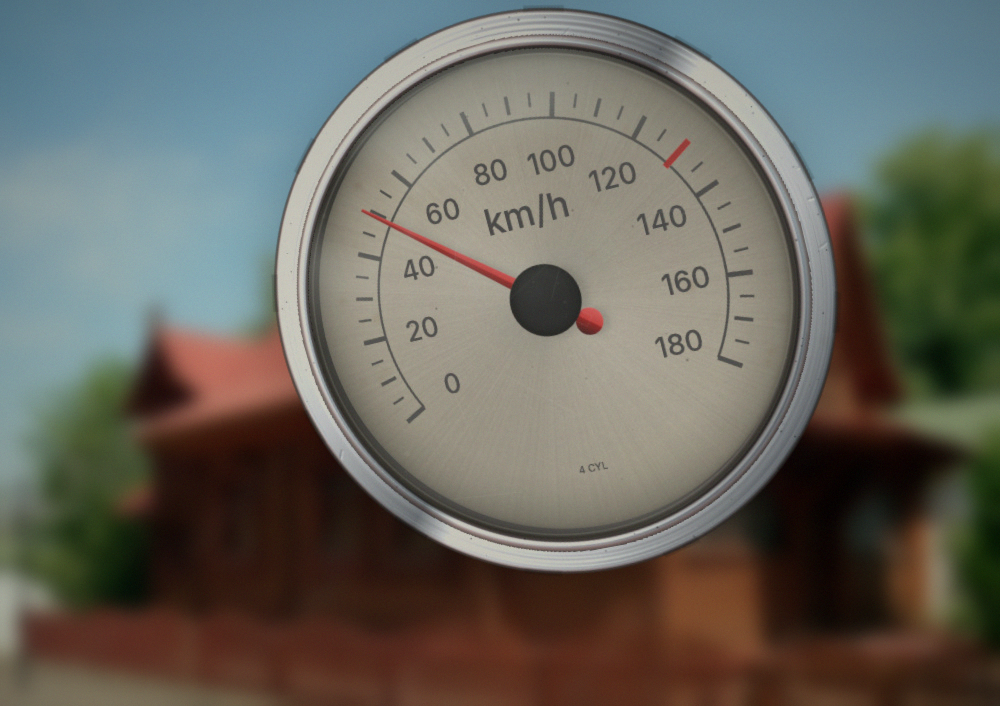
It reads 50 km/h
